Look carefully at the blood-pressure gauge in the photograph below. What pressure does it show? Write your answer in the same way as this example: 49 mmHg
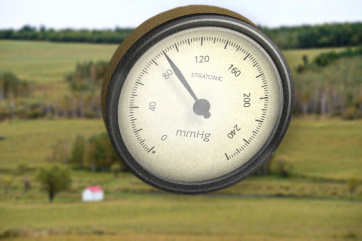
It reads 90 mmHg
